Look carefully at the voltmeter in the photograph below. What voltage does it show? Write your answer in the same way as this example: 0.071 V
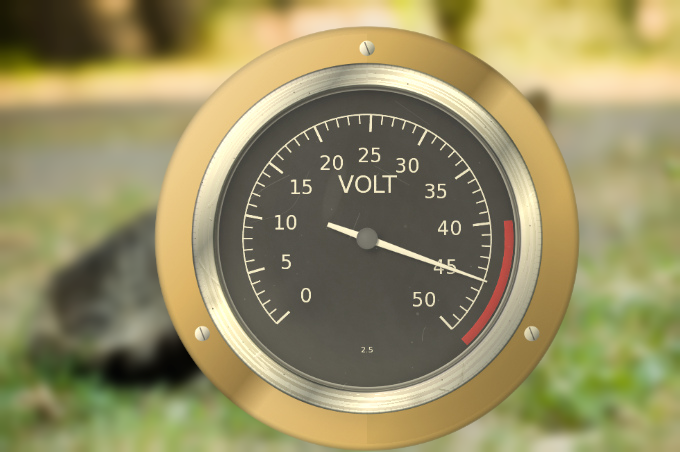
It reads 45 V
